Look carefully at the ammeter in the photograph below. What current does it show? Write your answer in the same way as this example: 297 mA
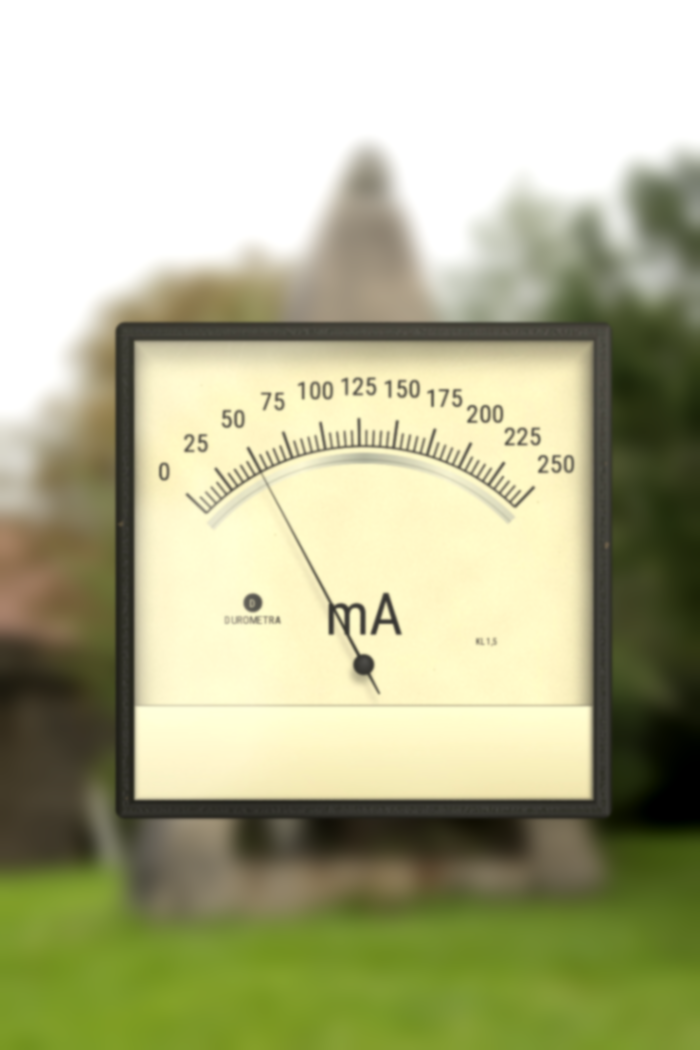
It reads 50 mA
